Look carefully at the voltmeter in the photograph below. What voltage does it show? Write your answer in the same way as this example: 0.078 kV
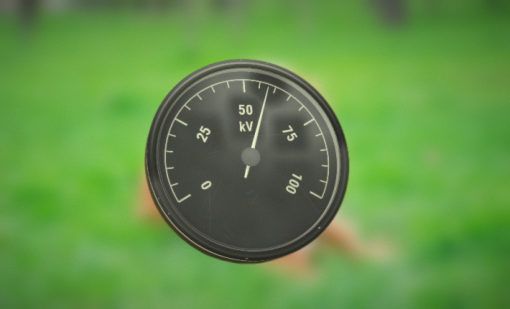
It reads 57.5 kV
